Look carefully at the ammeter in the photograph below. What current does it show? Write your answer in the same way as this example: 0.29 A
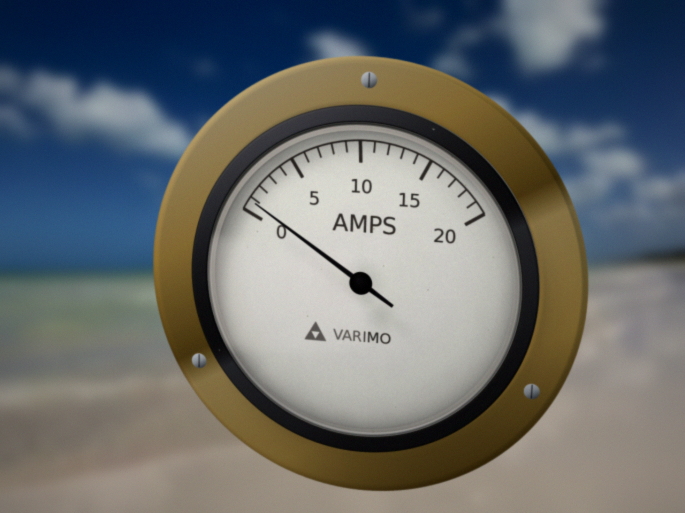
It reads 1 A
